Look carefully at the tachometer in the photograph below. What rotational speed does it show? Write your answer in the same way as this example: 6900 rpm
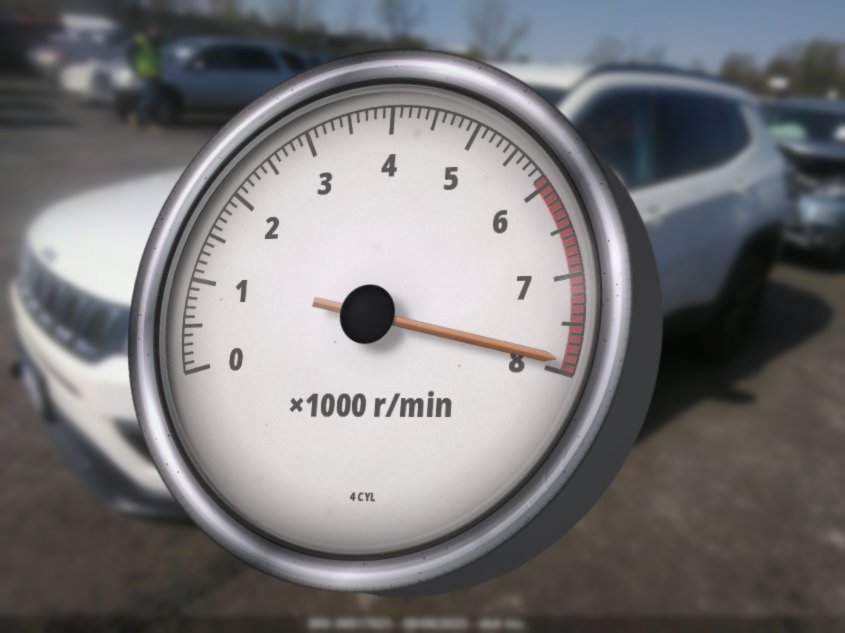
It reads 7900 rpm
